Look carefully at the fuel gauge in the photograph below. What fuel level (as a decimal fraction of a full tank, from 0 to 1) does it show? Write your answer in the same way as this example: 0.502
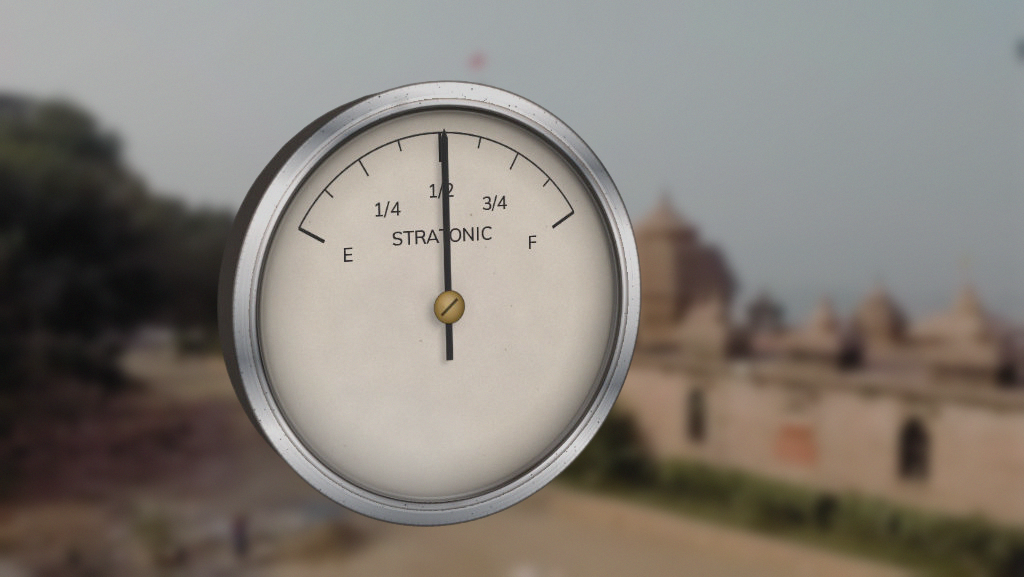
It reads 0.5
